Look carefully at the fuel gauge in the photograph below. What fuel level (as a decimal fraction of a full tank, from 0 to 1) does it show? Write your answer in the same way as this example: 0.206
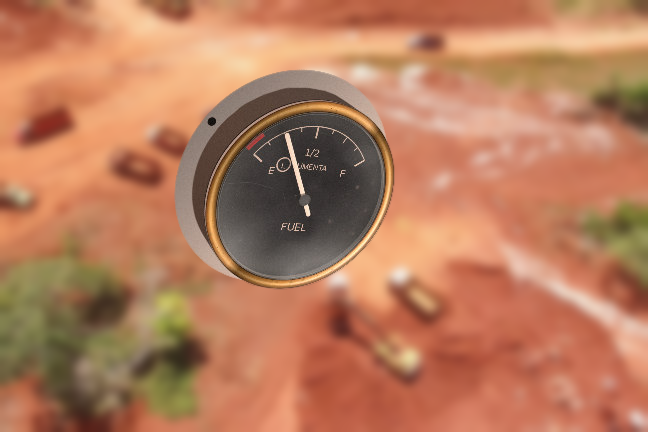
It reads 0.25
